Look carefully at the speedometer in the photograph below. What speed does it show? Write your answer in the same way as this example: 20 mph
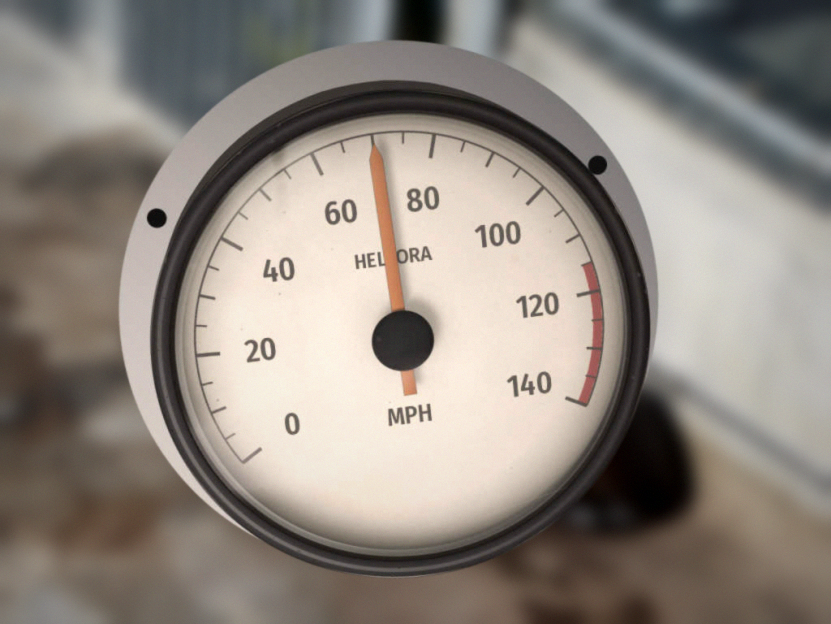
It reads 70 mph
